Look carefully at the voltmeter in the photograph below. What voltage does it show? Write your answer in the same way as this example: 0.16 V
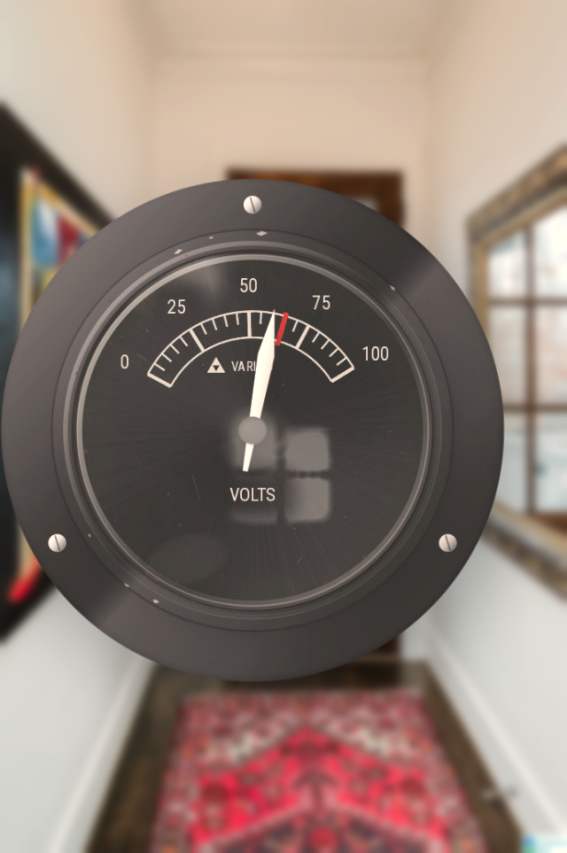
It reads 60 V
